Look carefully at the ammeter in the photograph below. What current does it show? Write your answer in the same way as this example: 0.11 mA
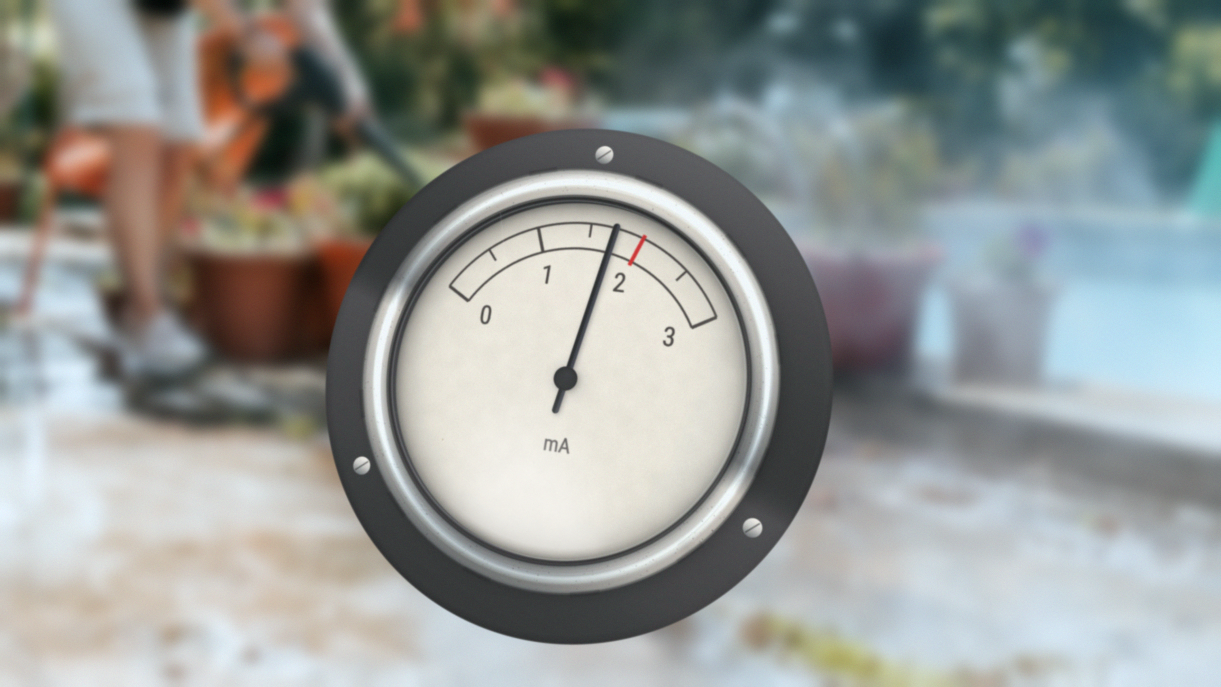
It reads 1.75 mA
